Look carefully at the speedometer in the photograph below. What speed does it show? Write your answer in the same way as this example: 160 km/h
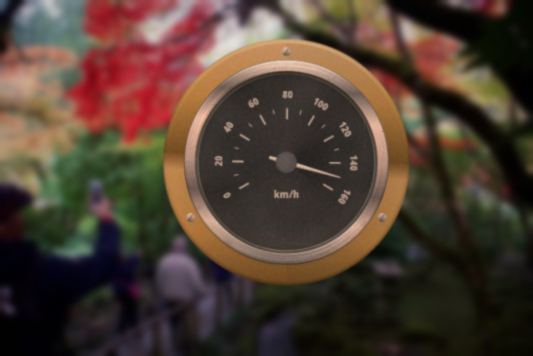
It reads 150 km/h
